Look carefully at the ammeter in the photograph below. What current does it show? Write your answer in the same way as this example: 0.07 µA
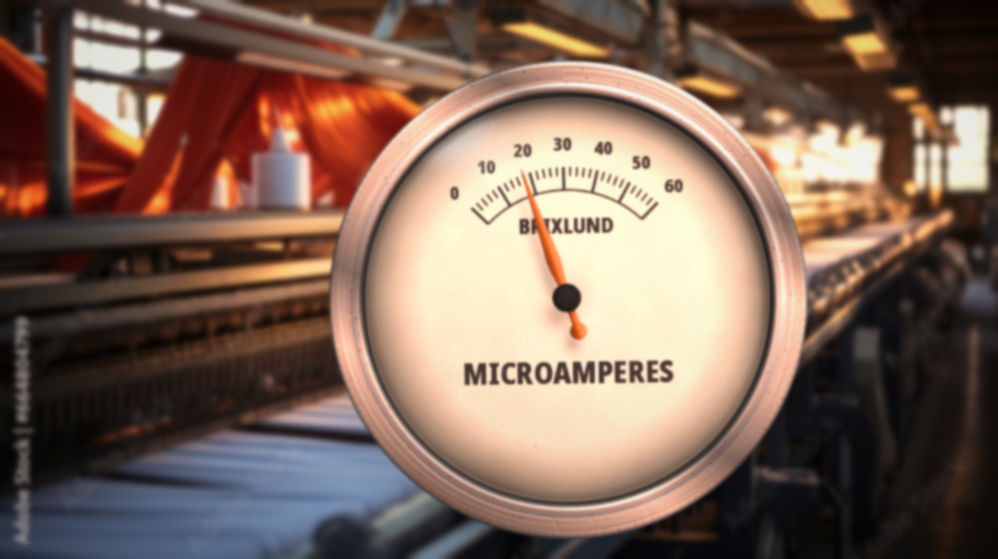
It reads 18 µA
